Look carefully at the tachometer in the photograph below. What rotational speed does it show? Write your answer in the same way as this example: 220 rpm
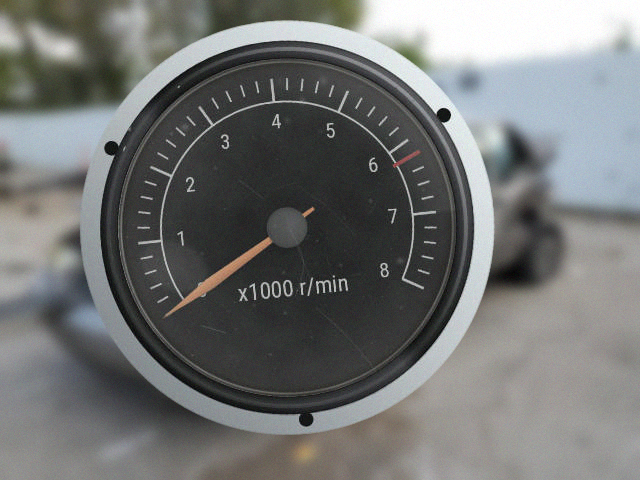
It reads 0 rpm
